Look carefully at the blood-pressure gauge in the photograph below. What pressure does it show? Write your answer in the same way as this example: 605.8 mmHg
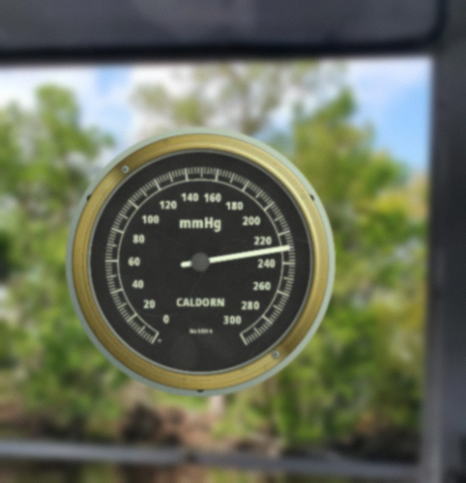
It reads 230 mmHg
